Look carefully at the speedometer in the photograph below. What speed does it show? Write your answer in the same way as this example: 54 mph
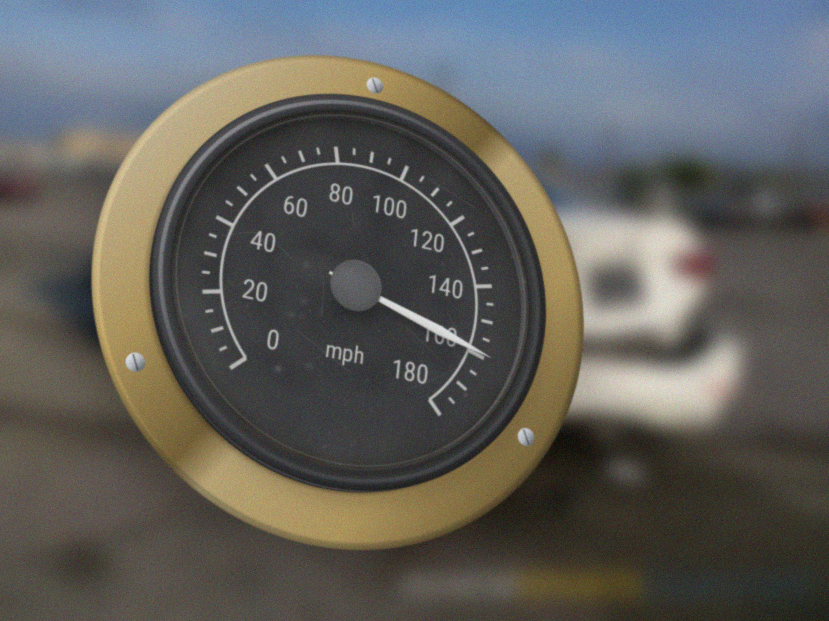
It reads 160 mph
